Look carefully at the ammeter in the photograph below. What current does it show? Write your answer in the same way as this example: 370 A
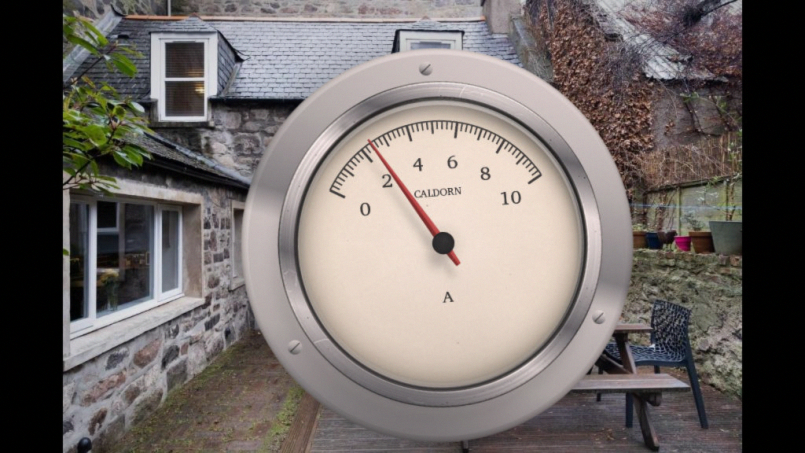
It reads 2.4 A
